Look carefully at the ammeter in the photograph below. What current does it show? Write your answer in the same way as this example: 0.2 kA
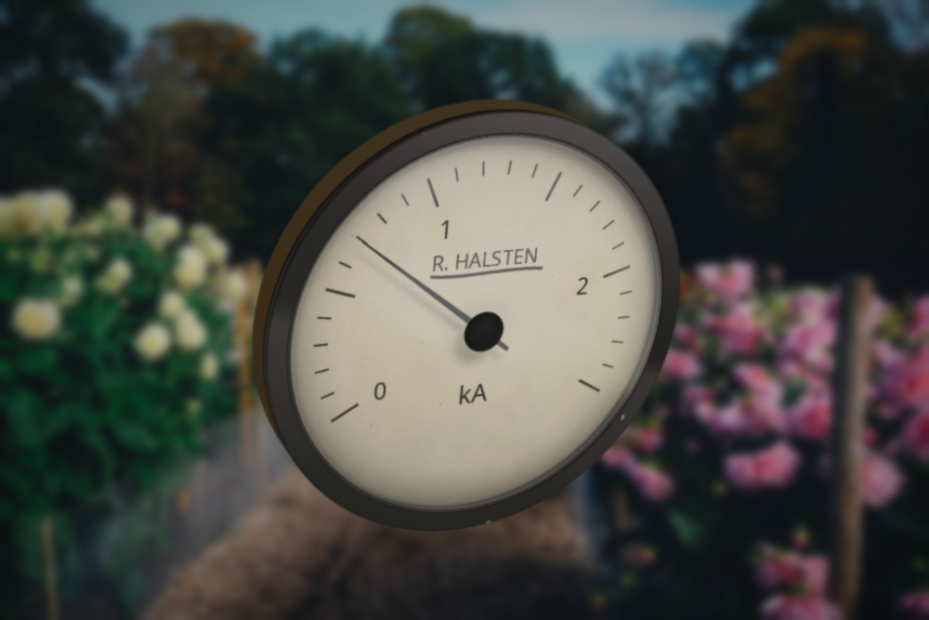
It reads 0.7 kA
